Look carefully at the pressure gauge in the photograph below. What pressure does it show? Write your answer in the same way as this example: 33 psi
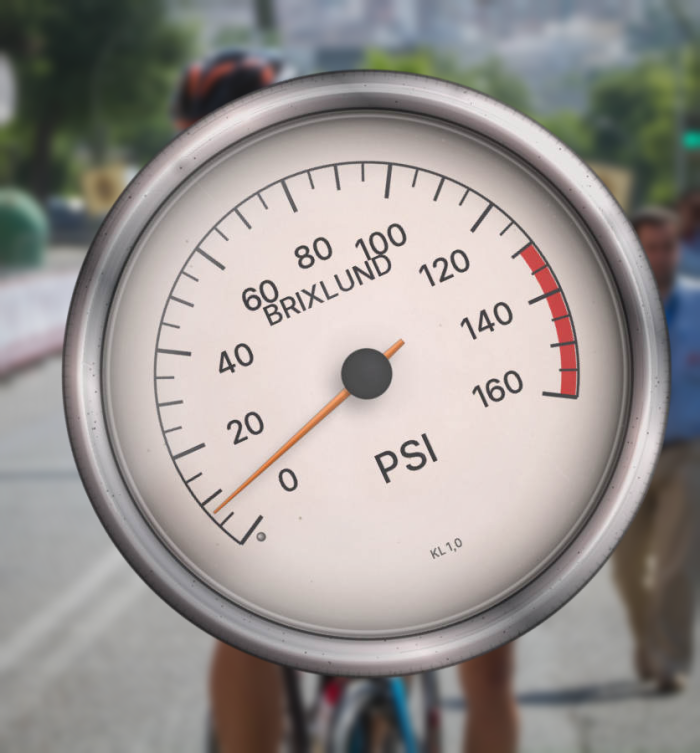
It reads 7.5 psi
